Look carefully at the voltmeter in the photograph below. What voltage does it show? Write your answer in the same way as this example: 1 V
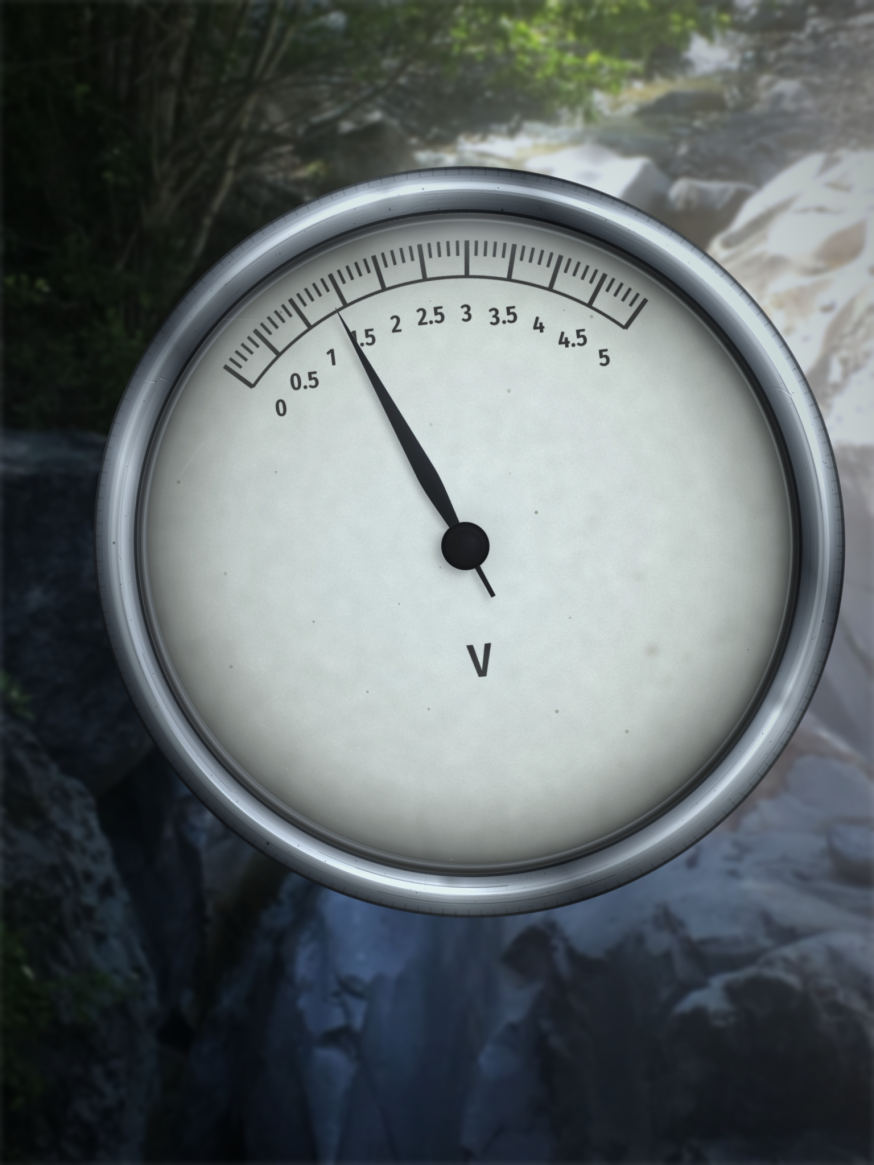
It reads 1.4 V
